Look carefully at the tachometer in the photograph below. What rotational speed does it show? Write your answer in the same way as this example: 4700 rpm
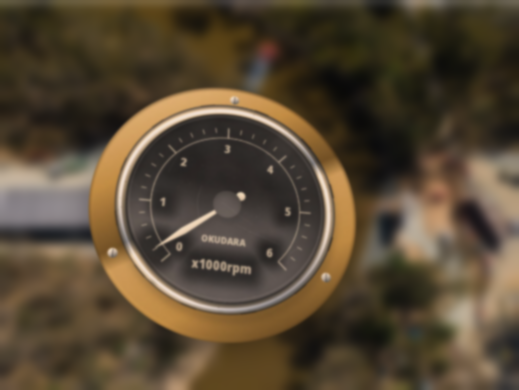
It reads 200 rpm
